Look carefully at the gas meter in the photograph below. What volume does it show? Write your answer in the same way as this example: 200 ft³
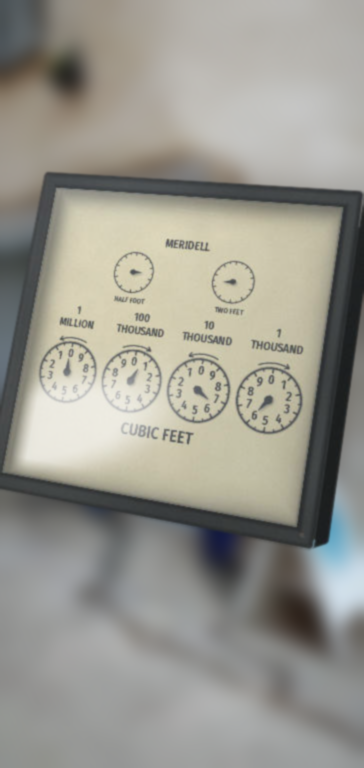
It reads 6600 ft³
